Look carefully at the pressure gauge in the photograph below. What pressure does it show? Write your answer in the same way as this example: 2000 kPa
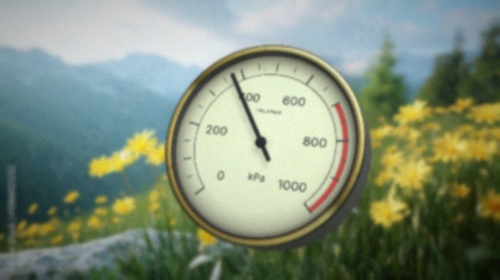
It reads 375 kPa
